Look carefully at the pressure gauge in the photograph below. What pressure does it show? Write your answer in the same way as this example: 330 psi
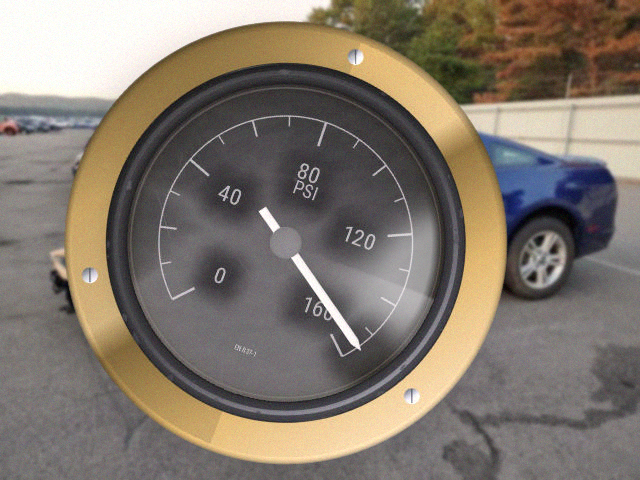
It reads 155 psi
